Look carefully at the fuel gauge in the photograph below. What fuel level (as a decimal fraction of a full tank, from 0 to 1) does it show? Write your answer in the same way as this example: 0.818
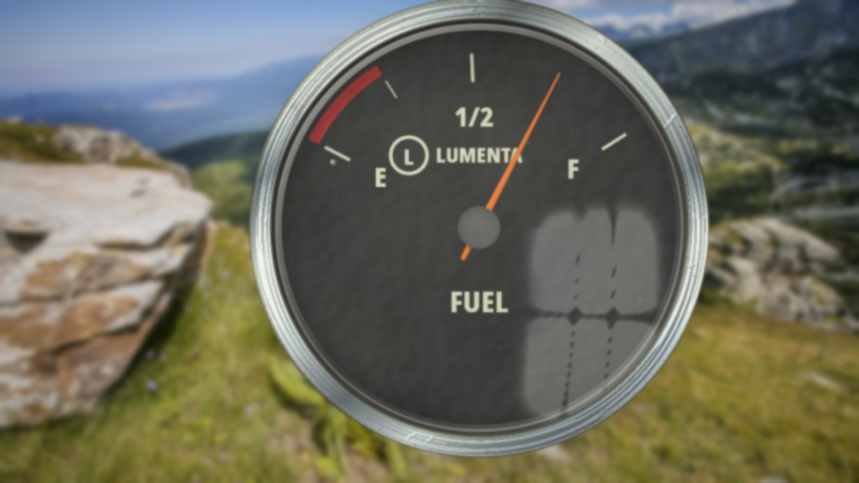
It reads 0.75
